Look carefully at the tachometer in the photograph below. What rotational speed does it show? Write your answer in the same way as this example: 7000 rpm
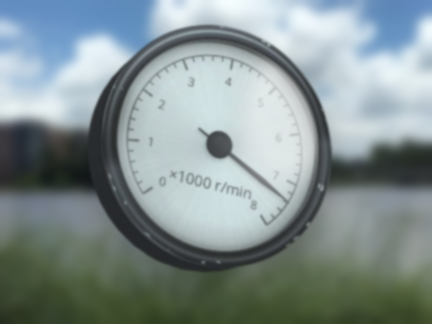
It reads 7400 rpm
